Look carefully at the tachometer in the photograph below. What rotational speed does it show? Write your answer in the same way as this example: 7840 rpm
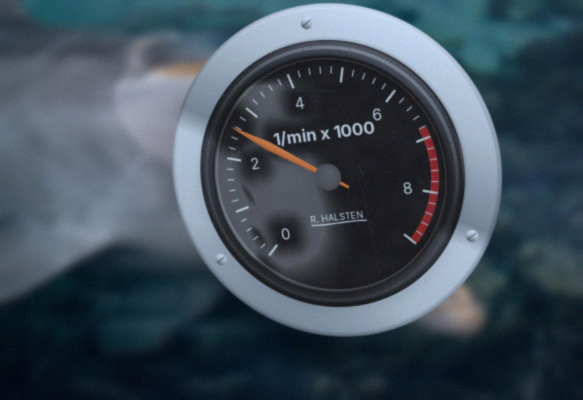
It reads 2600 rpm
